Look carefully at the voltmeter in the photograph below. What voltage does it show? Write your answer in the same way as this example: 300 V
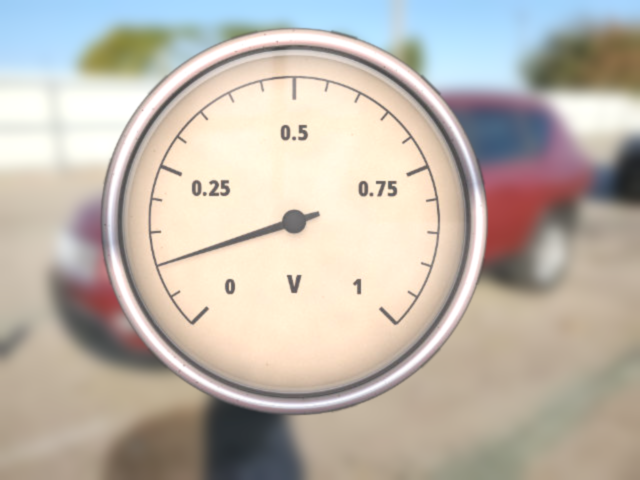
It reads 0.1 V
